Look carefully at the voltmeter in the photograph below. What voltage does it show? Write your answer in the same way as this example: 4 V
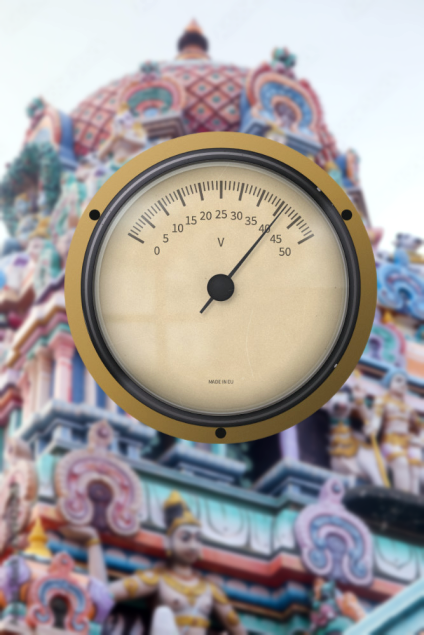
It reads 41 V
